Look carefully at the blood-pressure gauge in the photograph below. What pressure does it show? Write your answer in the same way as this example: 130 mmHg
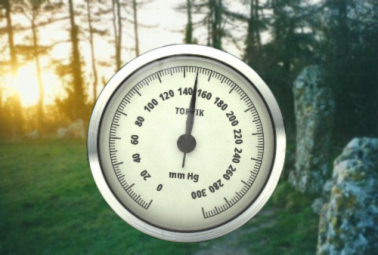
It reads 150 mmHg
